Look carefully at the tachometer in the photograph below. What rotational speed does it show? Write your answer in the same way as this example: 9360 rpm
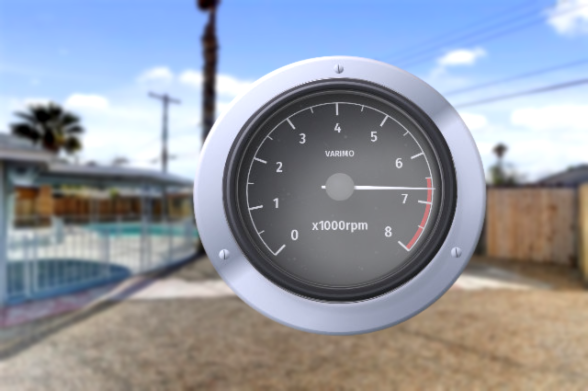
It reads 6750 rpm
